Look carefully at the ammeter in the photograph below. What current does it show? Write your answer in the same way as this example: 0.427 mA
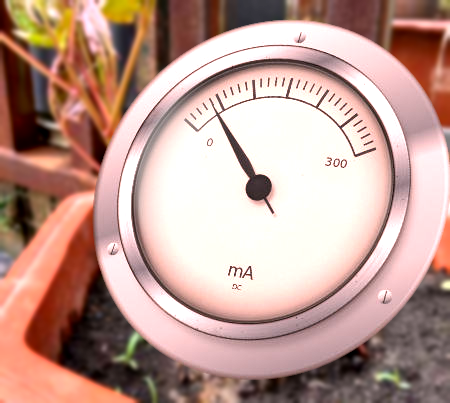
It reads 40 mA
